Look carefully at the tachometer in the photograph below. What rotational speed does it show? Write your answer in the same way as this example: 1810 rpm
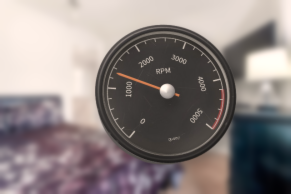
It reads 1300 rpm
